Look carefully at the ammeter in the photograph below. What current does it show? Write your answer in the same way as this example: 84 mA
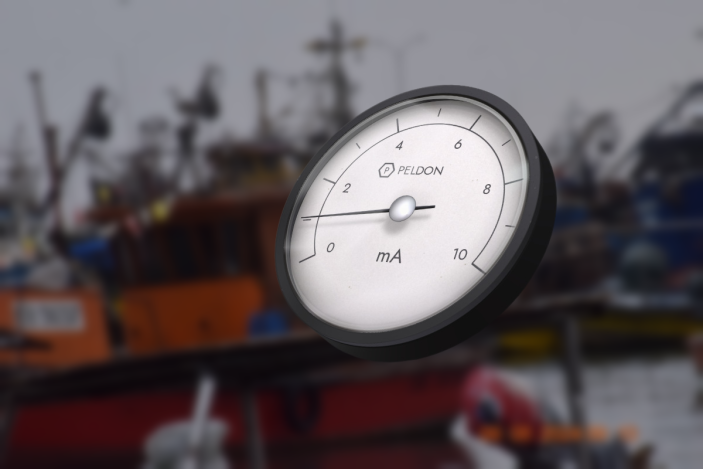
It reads 1 mA
